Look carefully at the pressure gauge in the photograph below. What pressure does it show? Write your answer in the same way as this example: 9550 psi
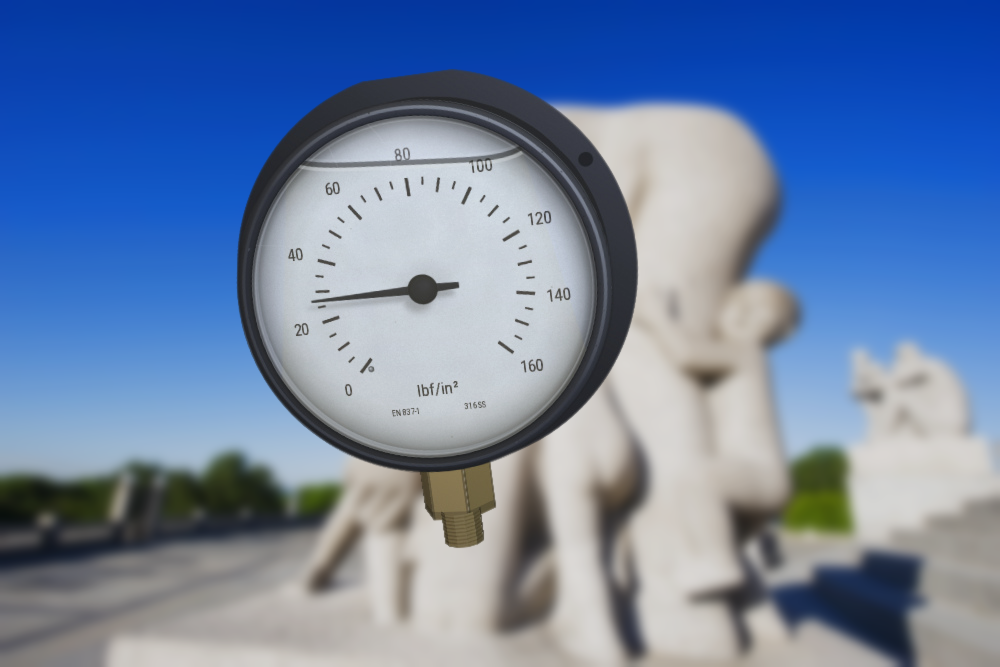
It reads 27.5 psi
